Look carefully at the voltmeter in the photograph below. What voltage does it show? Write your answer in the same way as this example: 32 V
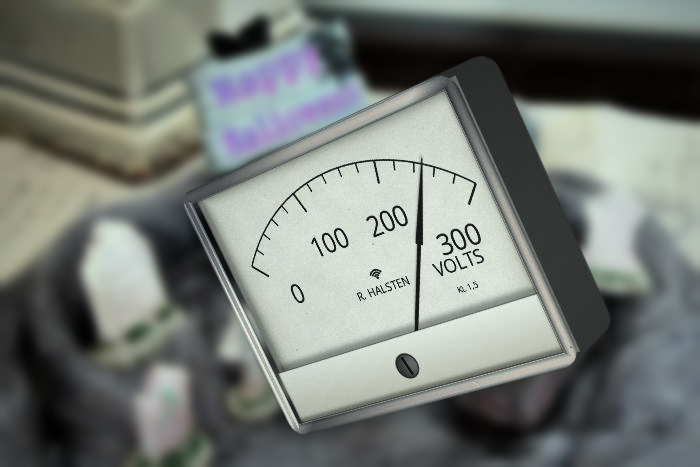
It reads 250 V
